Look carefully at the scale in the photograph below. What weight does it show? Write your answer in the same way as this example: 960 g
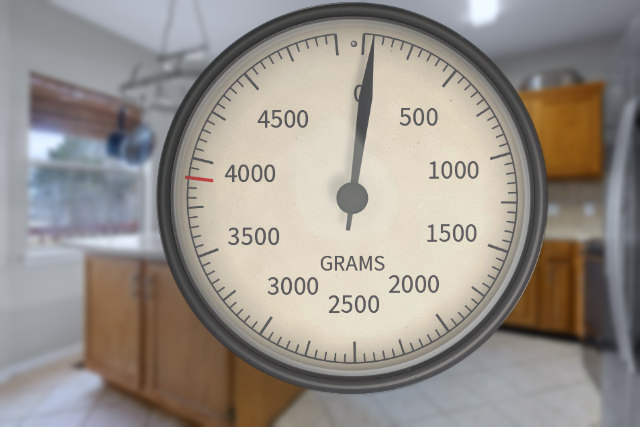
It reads 50 g
